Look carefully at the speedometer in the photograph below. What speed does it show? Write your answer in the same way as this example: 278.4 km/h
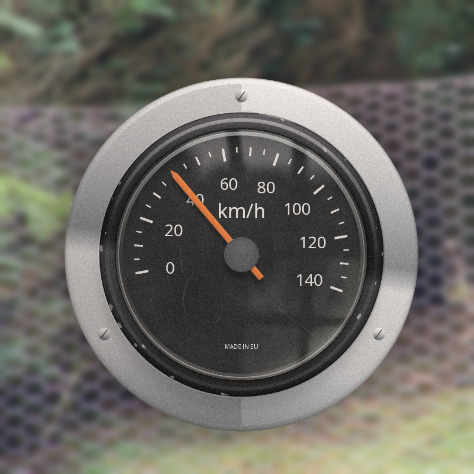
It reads 40 km/h
